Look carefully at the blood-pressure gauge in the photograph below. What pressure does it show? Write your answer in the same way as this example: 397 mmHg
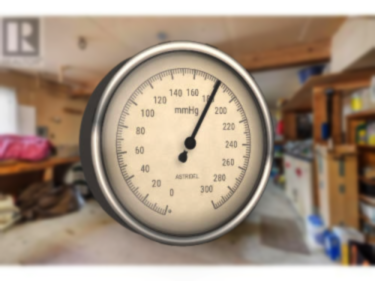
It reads 180 mmHg
